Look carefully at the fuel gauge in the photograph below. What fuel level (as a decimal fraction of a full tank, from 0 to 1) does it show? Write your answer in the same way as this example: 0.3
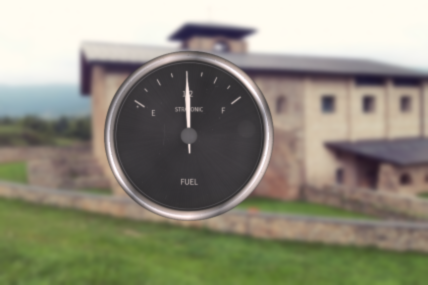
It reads 0.5
